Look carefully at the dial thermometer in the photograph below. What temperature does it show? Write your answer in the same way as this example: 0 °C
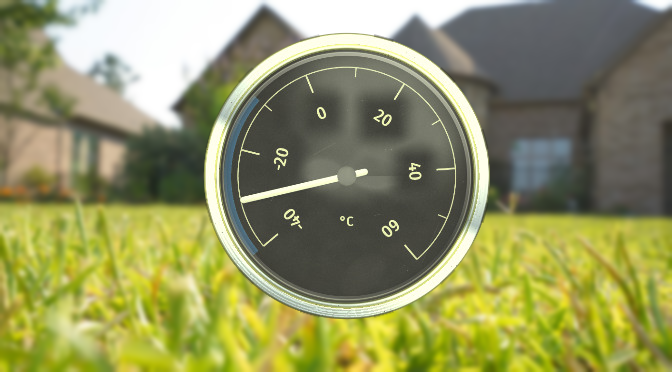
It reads -30 °C
